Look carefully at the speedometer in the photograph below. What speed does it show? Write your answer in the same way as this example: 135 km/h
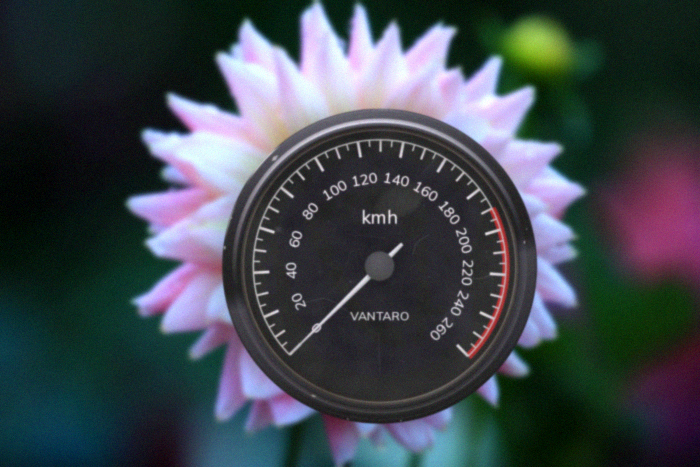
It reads 0 km/h
